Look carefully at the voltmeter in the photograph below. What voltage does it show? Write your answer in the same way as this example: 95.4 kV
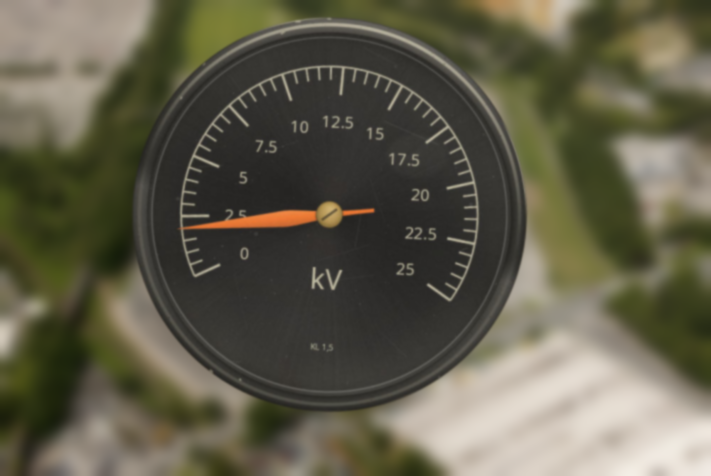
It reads 2 kV
